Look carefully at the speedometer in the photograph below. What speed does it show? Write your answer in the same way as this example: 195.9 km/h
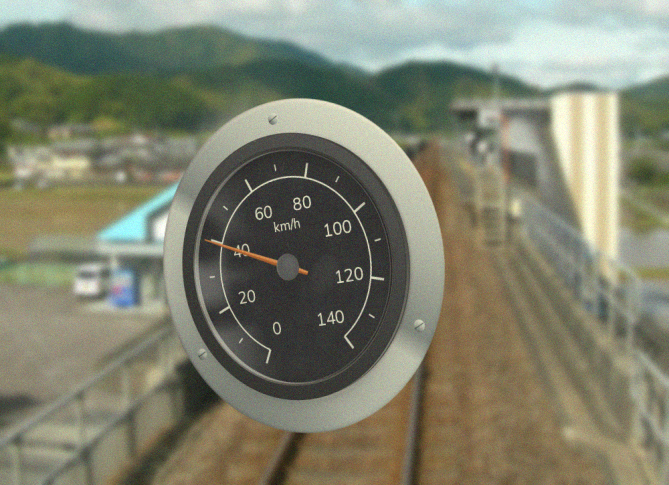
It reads 40 km/h
